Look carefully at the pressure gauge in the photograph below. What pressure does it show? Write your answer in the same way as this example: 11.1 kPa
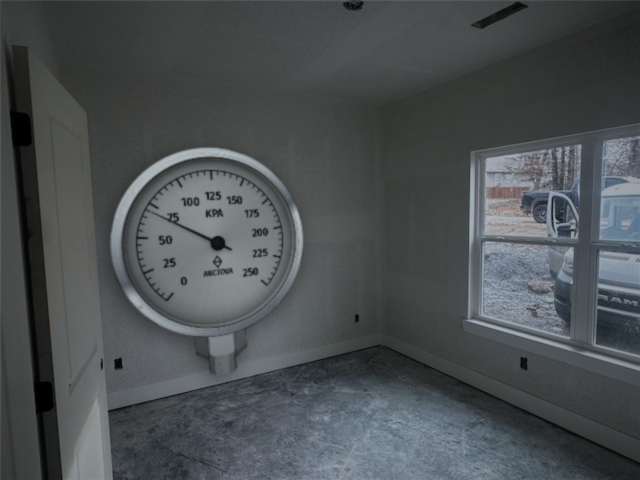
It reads 70 kPa
